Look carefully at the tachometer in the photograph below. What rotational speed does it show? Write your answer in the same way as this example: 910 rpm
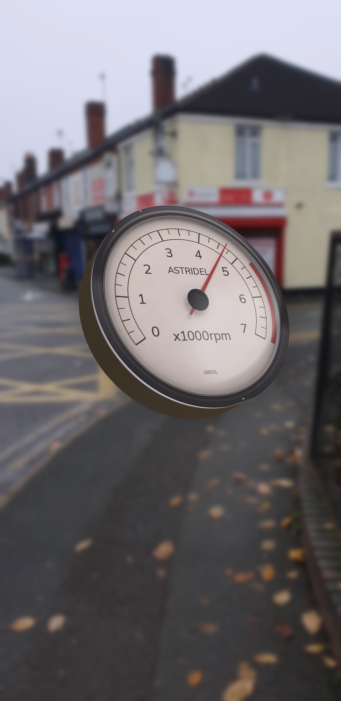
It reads 4625 rpm
